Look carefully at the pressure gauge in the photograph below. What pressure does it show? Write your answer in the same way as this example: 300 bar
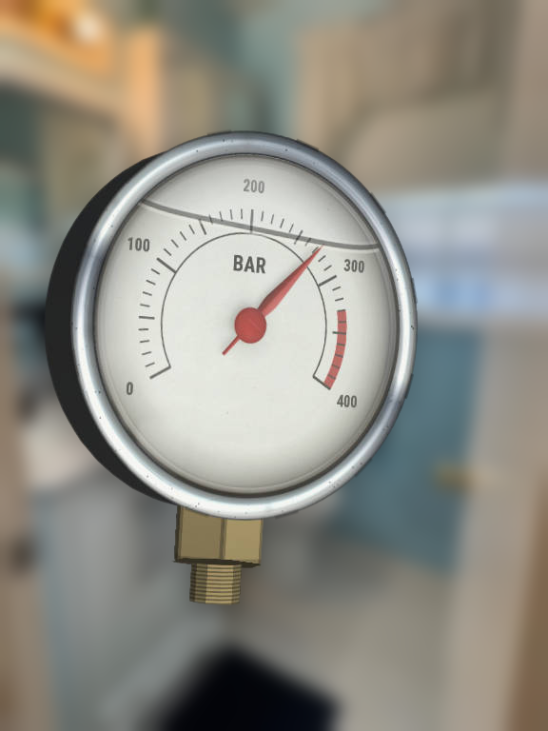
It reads 270 bar
